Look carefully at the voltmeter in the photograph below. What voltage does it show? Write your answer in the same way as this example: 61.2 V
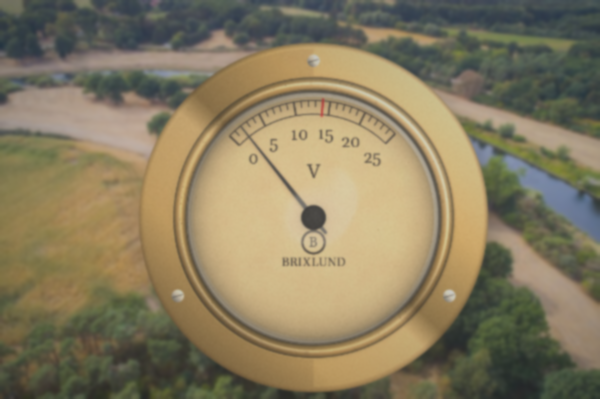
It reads 2 V
